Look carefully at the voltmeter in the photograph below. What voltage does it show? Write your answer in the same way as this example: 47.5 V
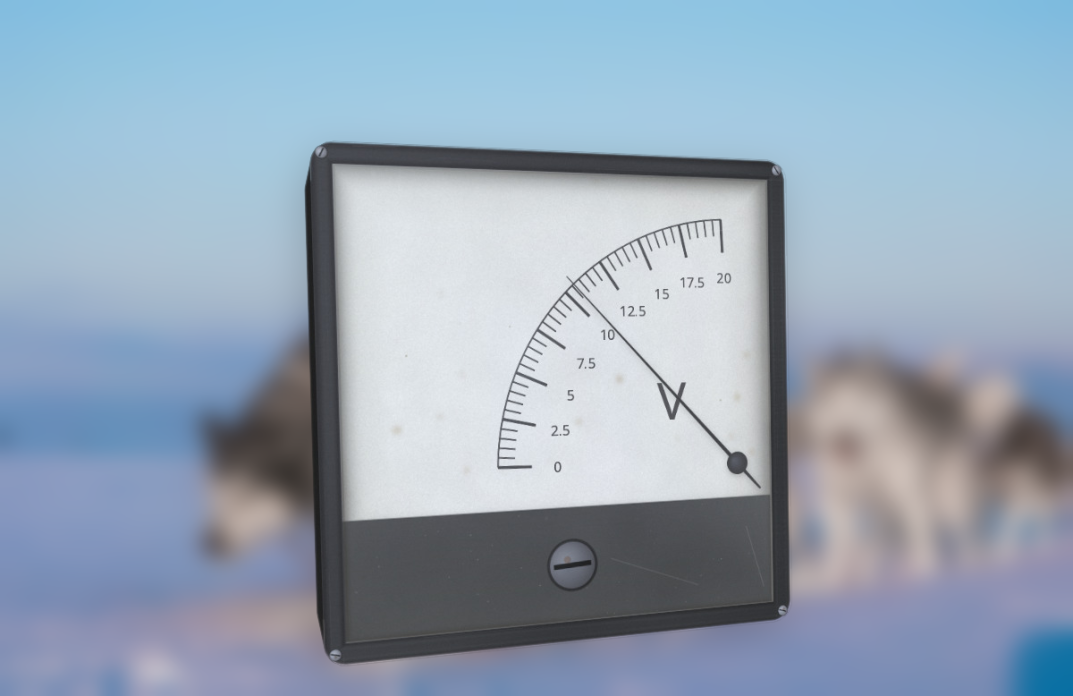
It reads 10.5 V
